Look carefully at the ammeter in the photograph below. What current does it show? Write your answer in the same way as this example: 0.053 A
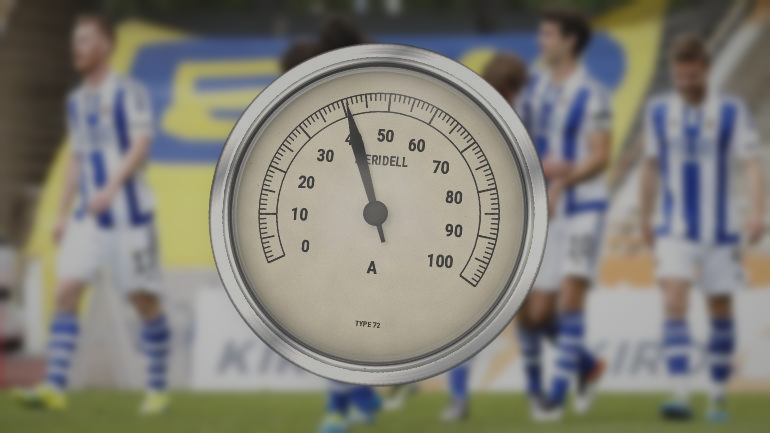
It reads 41 A
